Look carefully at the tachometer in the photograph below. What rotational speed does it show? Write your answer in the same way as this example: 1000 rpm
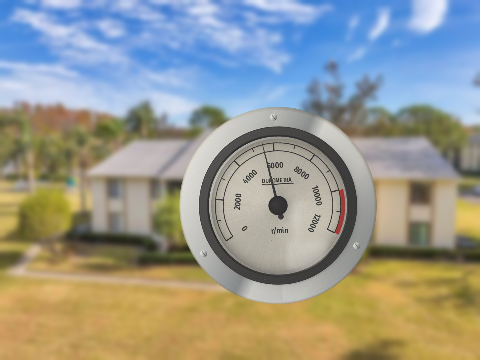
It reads 5500 rpm
